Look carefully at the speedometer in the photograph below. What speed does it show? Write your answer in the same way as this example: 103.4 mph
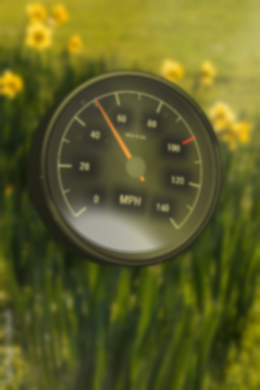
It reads 50 mph
